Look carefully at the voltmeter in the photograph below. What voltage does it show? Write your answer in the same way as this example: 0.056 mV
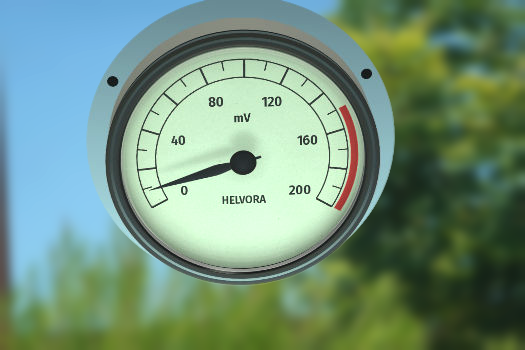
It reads 10 mV
